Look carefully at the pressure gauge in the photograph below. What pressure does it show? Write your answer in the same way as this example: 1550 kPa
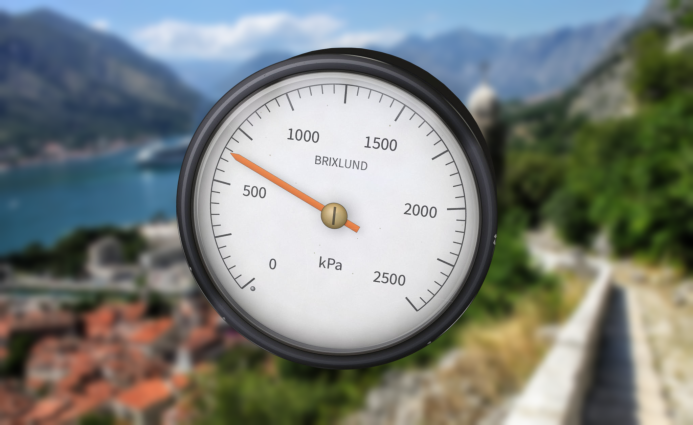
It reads 650 kPa
